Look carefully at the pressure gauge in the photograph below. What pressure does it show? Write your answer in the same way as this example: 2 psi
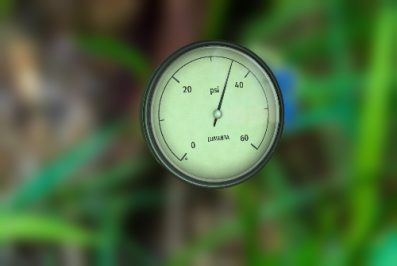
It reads 35 psi
